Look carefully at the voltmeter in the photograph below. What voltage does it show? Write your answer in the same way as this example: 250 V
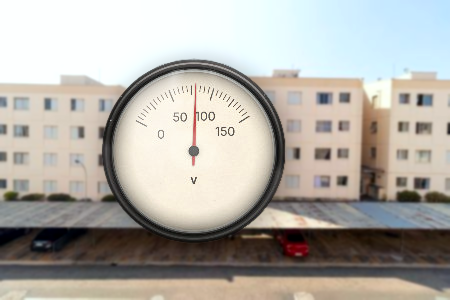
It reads 80 V
